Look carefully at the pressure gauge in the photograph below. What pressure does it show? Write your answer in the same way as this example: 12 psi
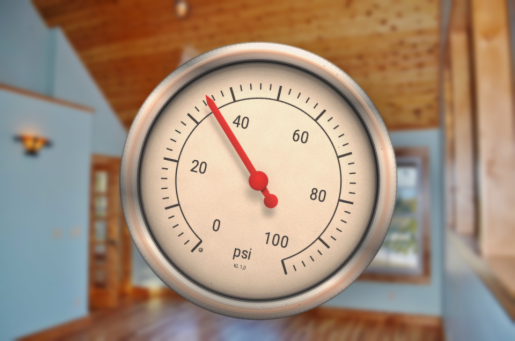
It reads 35 psi
